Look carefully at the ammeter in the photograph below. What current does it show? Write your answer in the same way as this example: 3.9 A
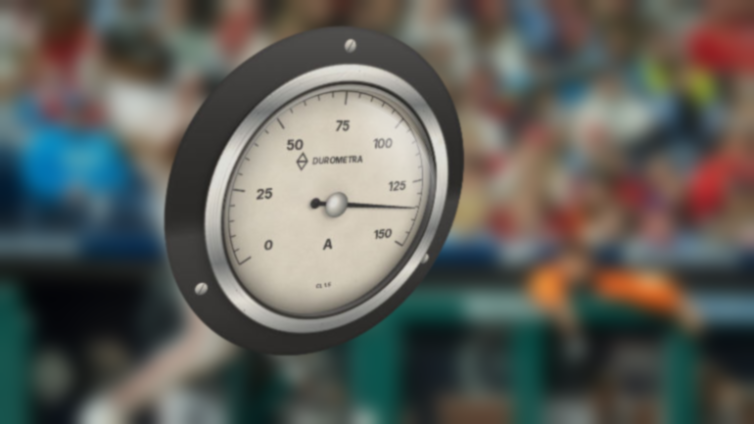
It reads 135 A
